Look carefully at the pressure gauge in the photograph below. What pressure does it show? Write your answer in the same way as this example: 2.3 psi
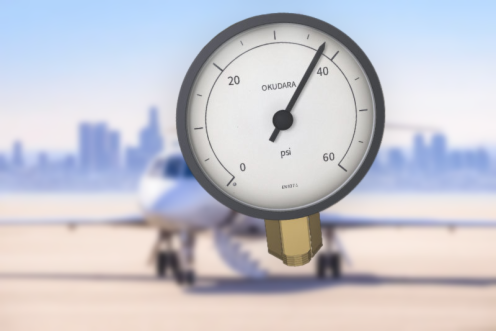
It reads 37.5 psi
